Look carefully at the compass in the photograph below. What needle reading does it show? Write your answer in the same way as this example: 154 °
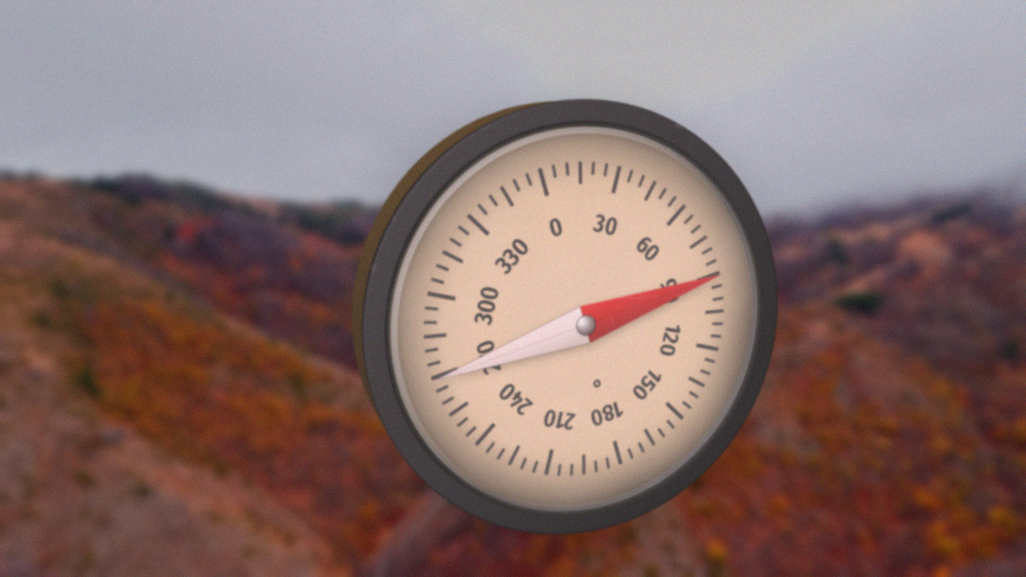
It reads 90 °
